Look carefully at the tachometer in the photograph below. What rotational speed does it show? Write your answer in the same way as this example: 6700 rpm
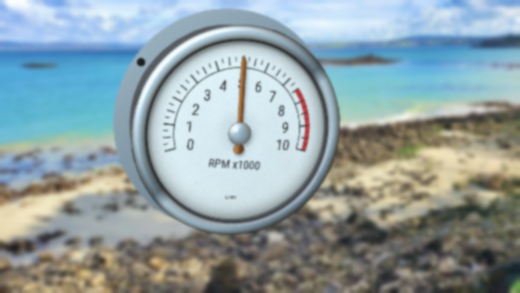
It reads 5000 rpm
